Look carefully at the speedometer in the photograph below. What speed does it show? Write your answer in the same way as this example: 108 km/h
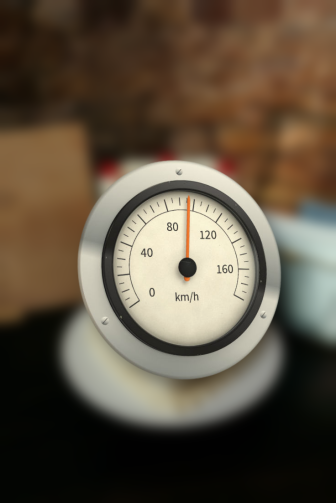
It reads 95 km/h
